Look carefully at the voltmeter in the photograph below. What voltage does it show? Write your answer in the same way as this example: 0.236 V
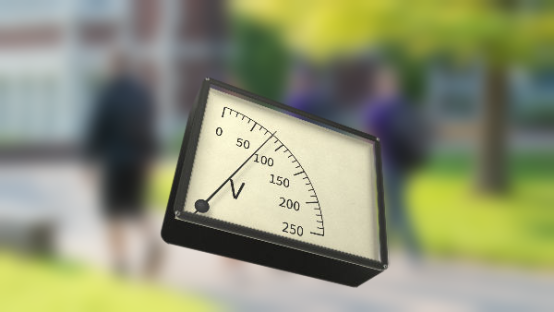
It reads 80 V
